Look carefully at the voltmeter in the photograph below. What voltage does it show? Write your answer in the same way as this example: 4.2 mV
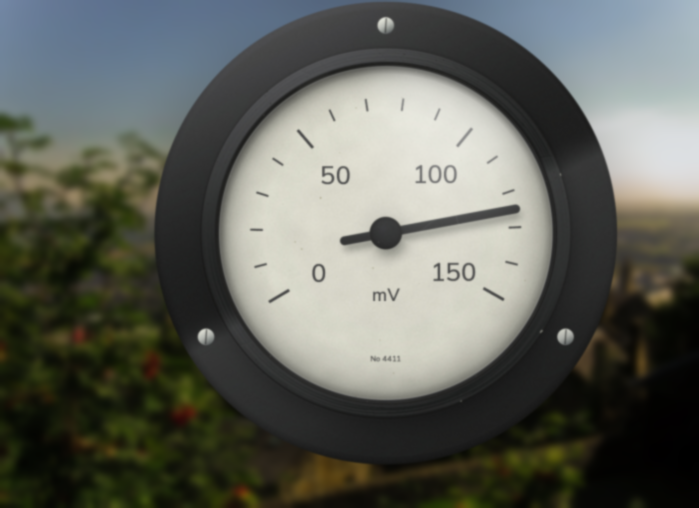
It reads 125 mV
